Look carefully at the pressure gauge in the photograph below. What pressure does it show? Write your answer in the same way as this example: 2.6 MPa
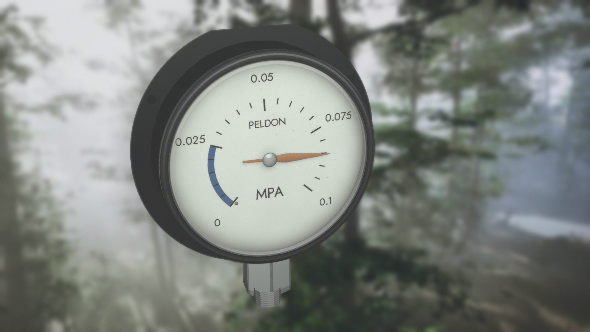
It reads 0.085 MPa
